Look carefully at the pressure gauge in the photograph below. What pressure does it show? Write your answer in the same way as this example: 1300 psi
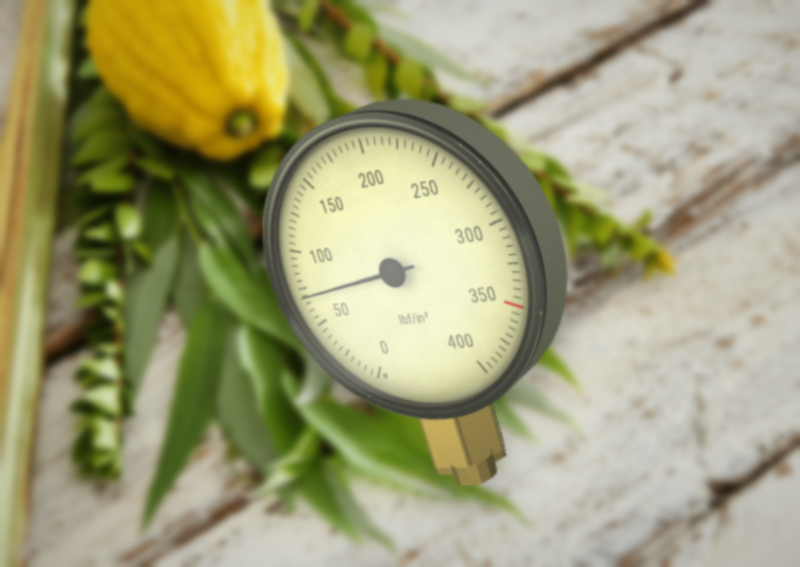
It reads 70 psi
